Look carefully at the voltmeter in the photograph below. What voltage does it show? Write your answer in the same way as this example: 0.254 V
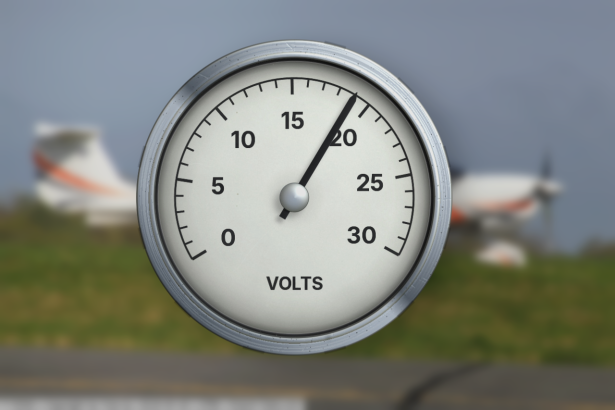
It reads 19 V
